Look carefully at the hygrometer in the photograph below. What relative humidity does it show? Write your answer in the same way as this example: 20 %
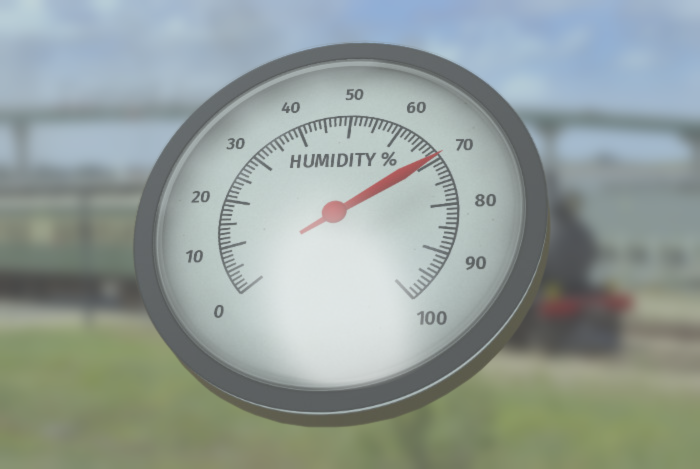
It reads 70 %
